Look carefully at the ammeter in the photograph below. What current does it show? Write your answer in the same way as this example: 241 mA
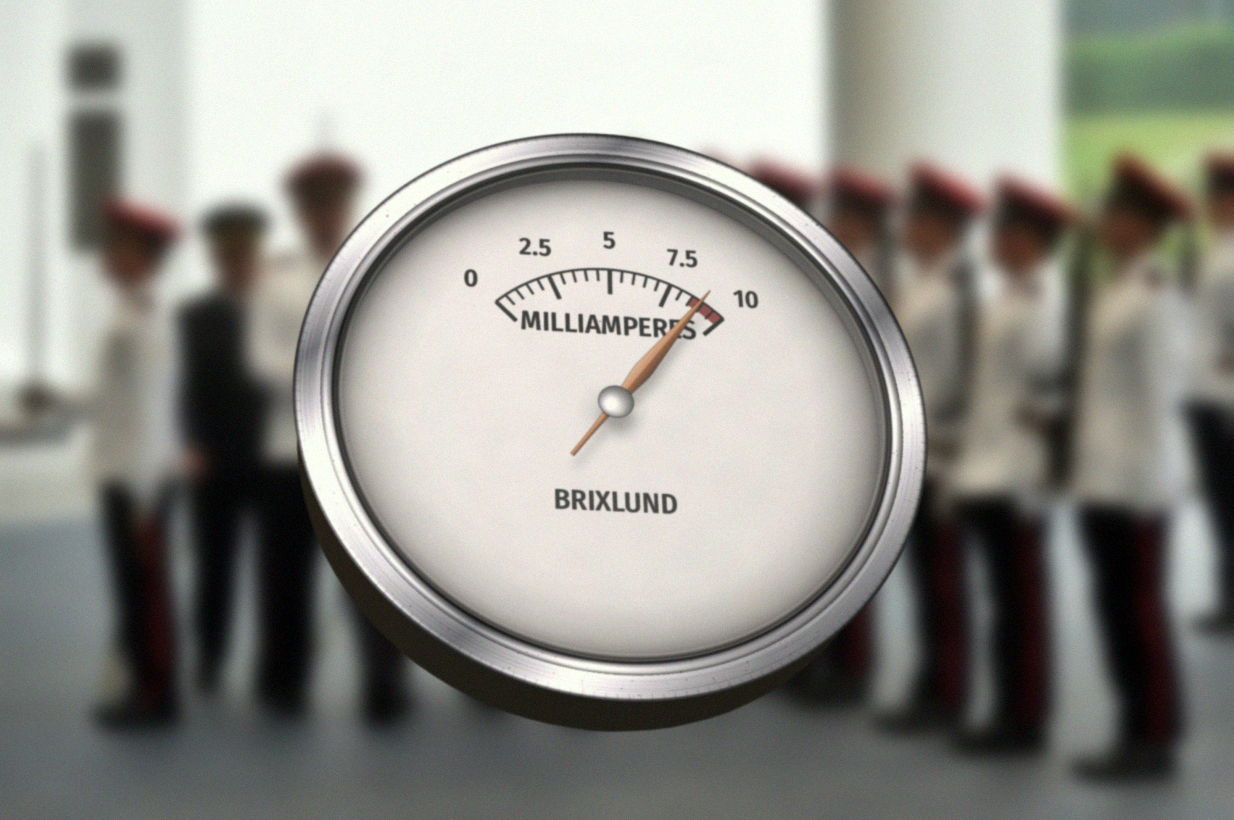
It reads 9 mA
